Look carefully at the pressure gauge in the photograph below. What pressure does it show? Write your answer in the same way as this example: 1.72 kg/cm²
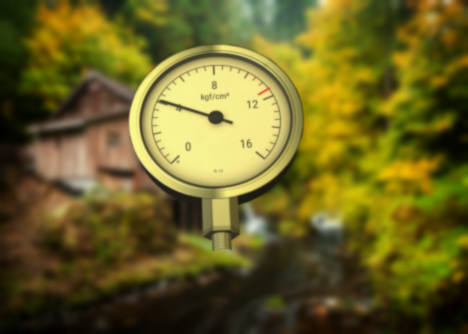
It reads 4 kg/cm²
